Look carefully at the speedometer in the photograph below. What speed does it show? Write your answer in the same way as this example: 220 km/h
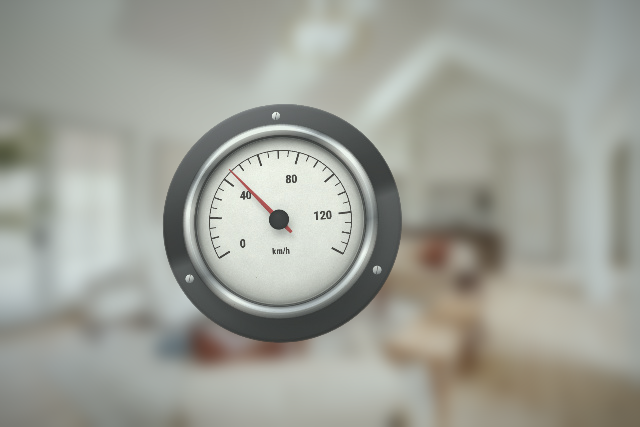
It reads 45 km/h
